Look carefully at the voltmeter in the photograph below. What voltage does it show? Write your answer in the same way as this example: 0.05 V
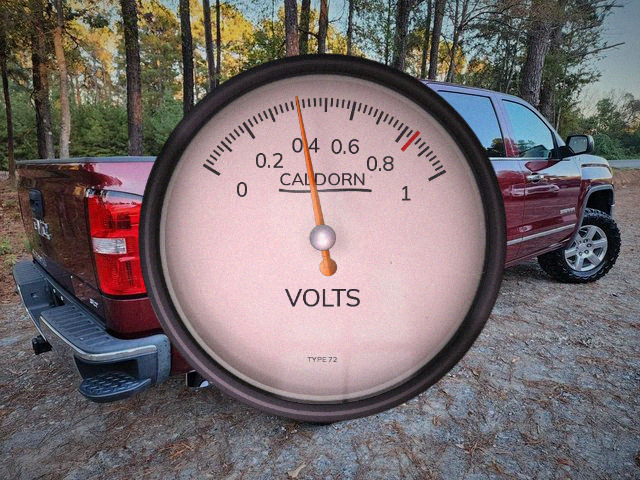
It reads 0.4 V
